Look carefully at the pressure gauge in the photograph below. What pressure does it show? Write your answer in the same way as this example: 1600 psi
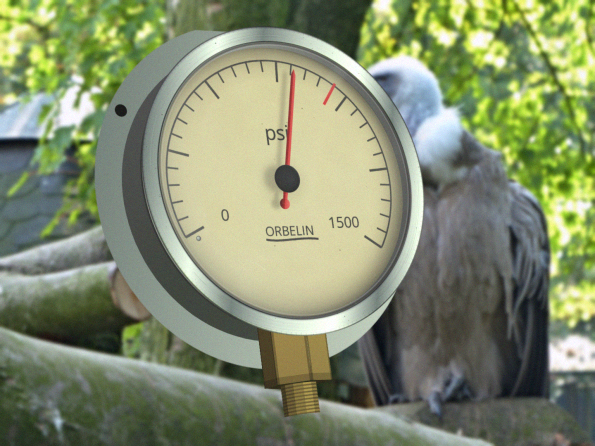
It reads 800 psi
